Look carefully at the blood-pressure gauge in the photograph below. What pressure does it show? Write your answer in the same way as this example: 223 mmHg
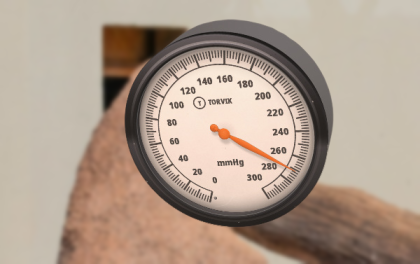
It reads 270 mmHg
